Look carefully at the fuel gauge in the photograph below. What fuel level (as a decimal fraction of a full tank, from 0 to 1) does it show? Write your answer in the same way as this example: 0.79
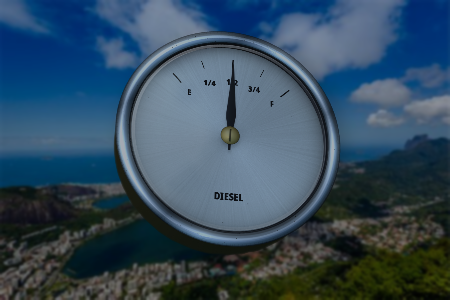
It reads 0.5
